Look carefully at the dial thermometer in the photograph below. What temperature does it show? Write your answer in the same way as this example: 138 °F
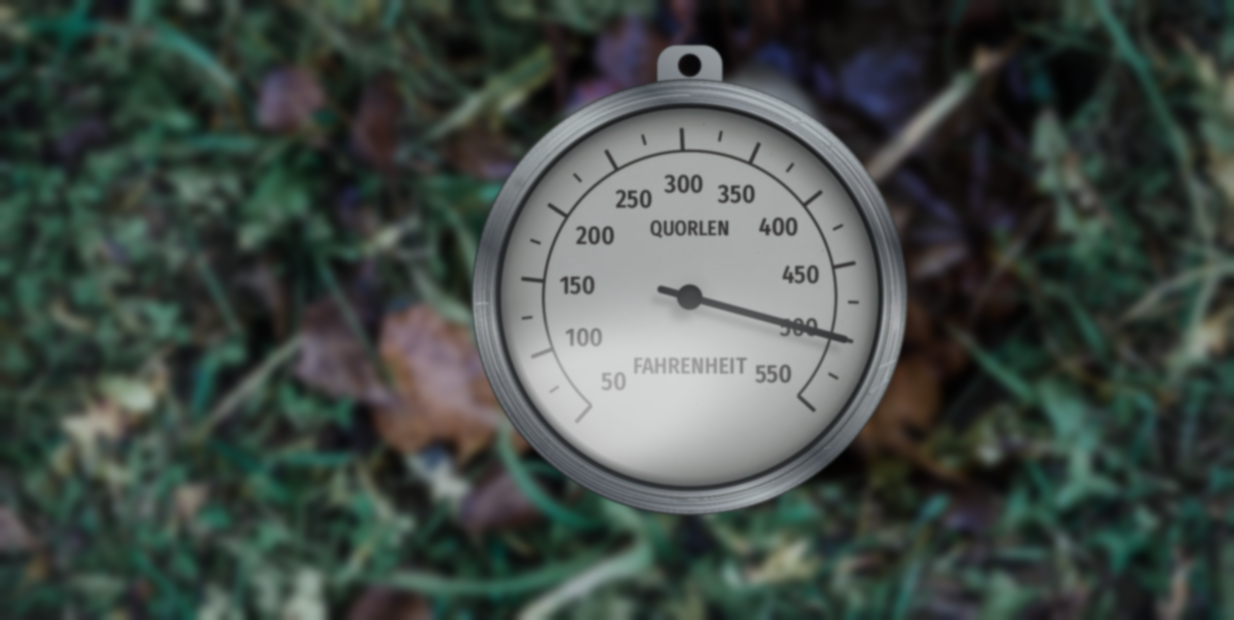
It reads 500 °F
